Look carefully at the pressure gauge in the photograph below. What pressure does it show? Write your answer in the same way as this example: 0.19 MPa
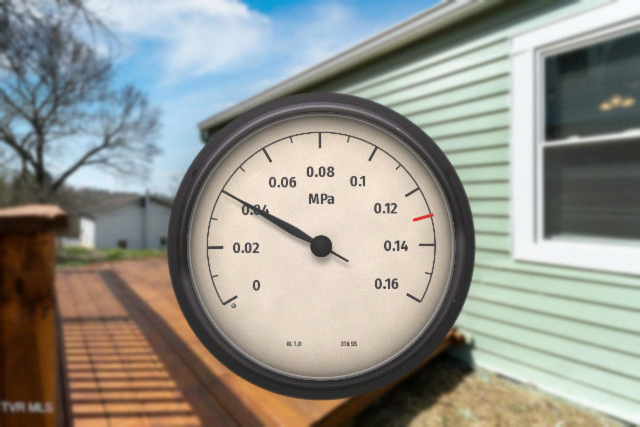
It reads 0.04 MPa
